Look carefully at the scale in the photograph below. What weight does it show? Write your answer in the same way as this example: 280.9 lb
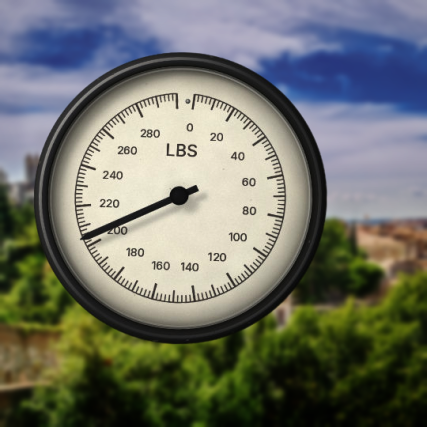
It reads 204 lb
